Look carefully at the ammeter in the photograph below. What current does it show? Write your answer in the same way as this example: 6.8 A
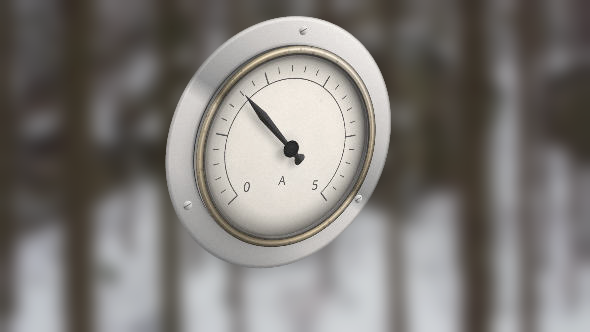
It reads 1.6 A
